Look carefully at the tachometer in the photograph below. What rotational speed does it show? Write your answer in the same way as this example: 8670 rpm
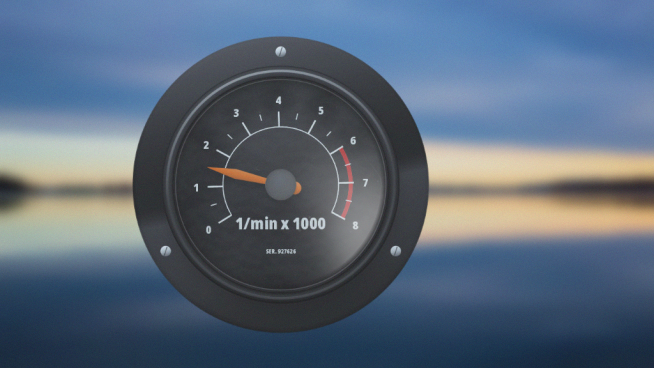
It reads 1500 rpm
